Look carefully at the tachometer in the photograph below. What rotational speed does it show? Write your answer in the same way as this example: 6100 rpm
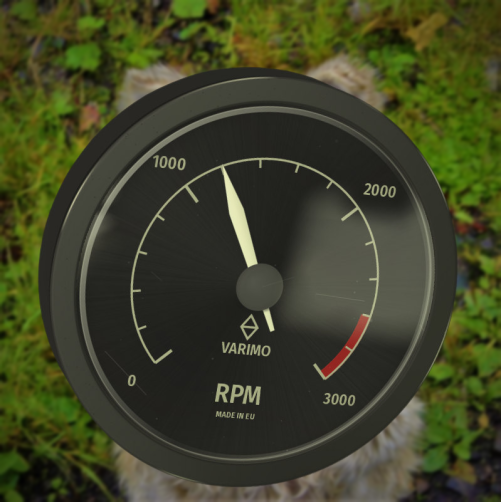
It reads 1200 rpm
